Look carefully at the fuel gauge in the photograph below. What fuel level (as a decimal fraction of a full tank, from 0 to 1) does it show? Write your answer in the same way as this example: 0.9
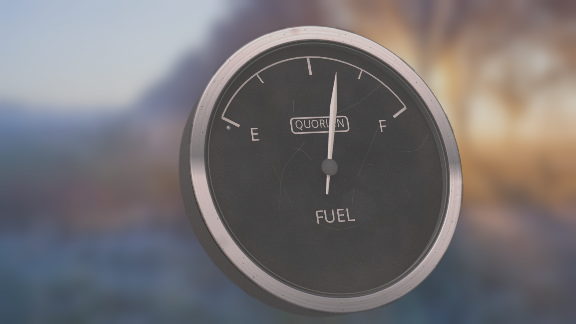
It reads 0.625
